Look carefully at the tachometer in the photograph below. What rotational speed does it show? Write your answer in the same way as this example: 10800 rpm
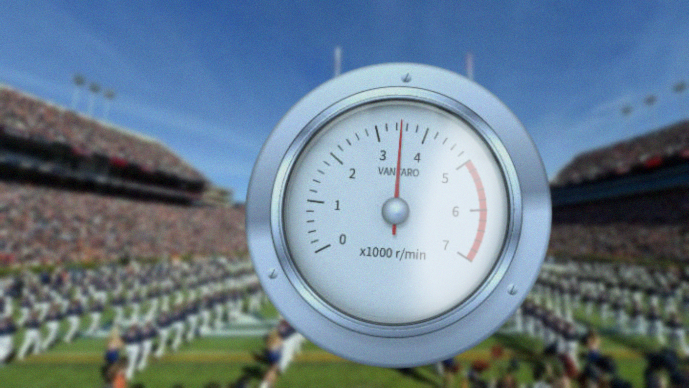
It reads 3500 rpm
